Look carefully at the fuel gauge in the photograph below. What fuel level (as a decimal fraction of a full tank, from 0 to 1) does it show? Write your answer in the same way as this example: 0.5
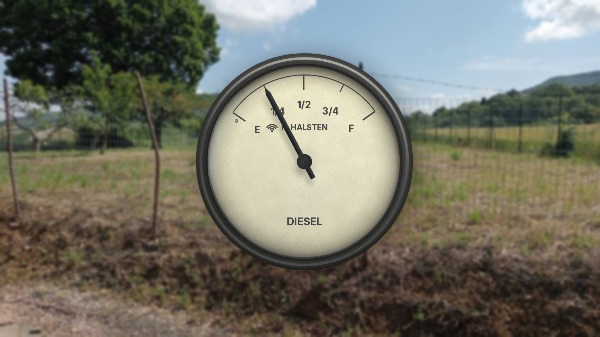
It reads 0.25
